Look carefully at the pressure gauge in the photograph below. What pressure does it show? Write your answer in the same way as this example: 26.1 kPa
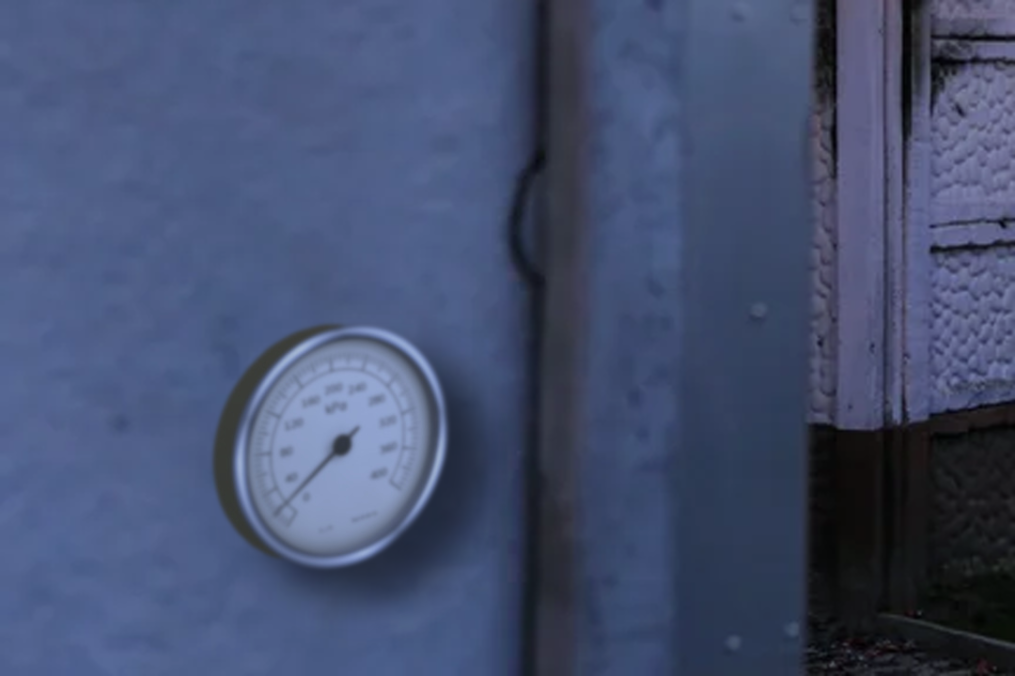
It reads 20 kPa
